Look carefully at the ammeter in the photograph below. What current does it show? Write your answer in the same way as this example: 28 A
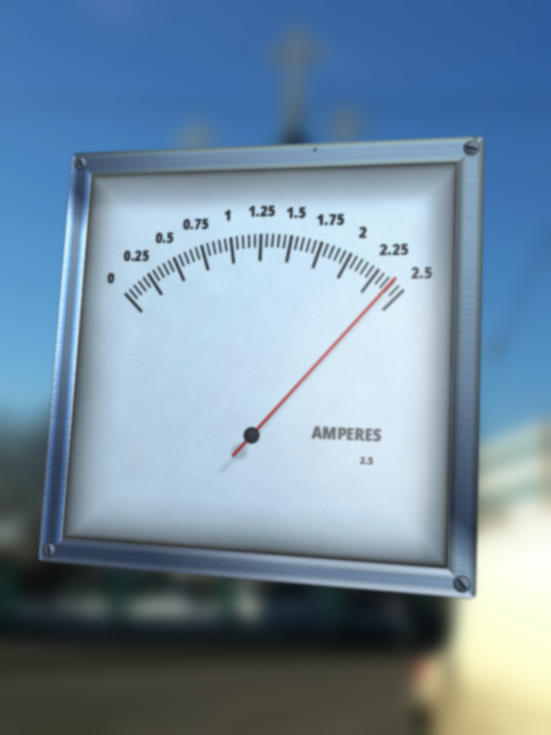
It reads 2.4 A
